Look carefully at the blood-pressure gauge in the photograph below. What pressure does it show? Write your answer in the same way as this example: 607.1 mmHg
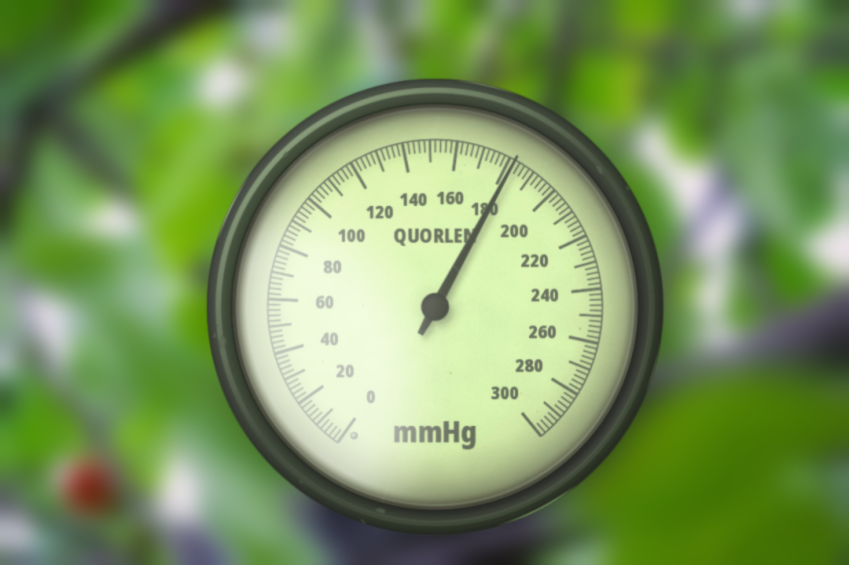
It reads 182 mmHg
